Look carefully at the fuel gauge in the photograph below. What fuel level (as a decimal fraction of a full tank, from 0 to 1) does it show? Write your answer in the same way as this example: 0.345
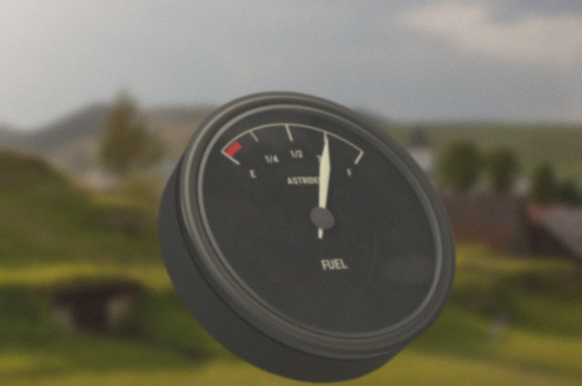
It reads 0.75
